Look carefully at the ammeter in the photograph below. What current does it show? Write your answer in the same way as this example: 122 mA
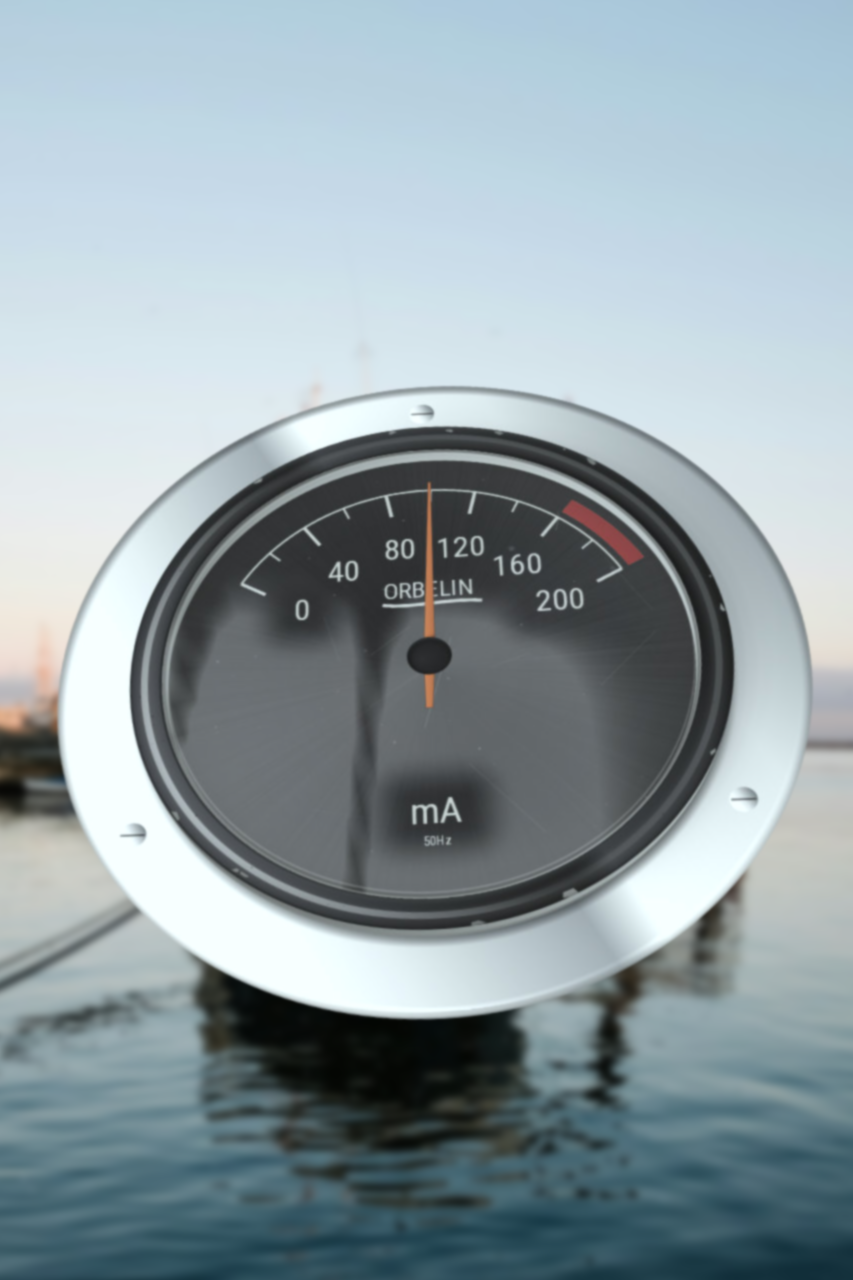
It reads 100 mA
